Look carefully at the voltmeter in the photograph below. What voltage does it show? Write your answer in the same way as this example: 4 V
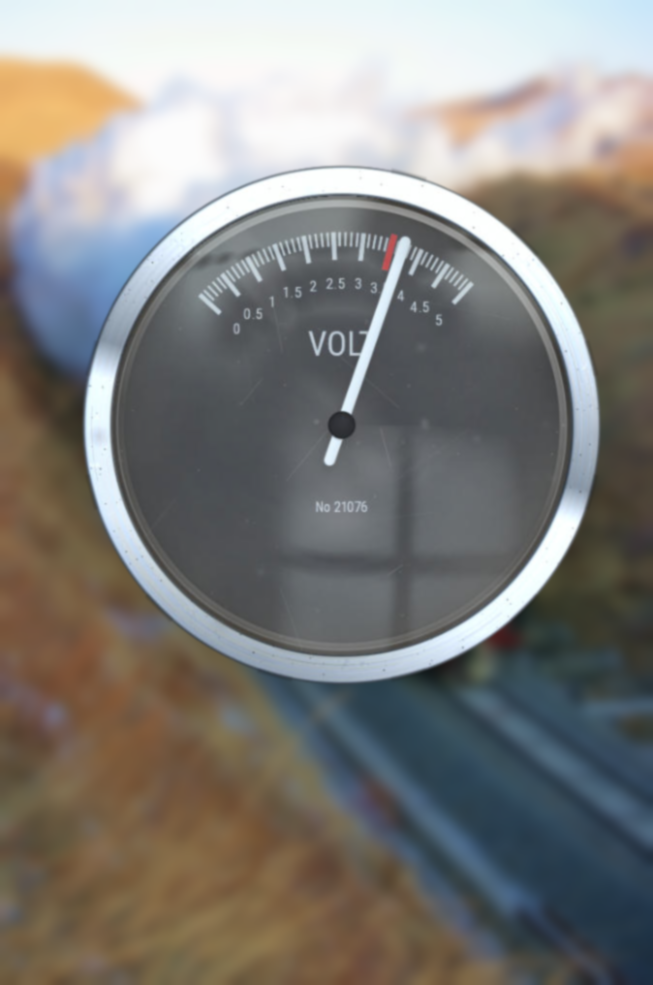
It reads 3.7 V
